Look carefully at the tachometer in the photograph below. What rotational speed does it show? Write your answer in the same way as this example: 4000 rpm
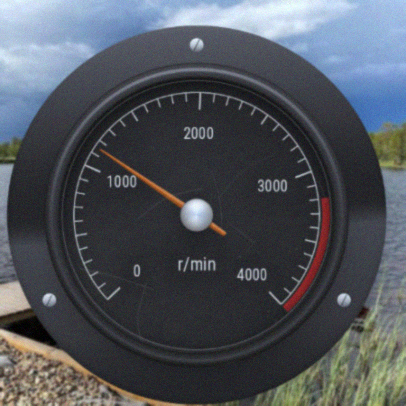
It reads 1150 rpm
